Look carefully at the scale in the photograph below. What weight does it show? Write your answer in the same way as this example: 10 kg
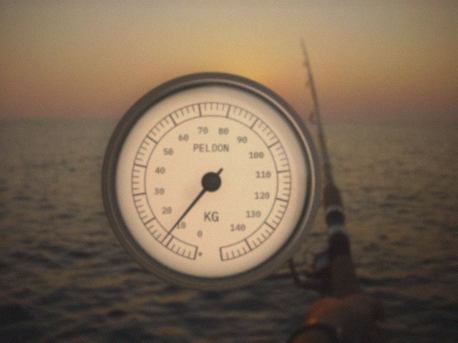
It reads 12 kg
